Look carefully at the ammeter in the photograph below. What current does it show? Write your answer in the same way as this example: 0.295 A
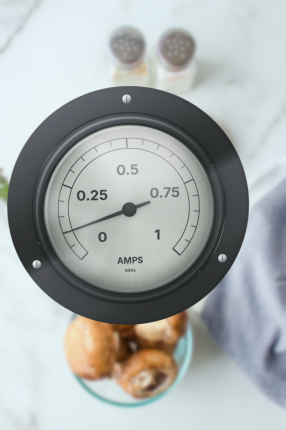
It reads 0.1 A
